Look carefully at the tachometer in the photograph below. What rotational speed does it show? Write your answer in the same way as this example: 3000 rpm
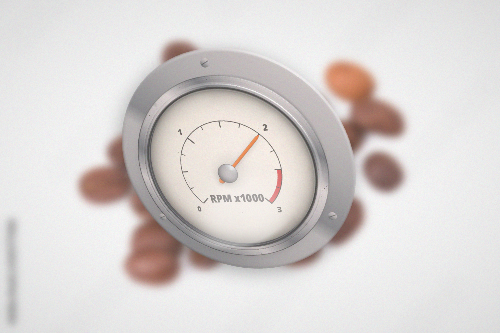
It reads 2000 rpm
